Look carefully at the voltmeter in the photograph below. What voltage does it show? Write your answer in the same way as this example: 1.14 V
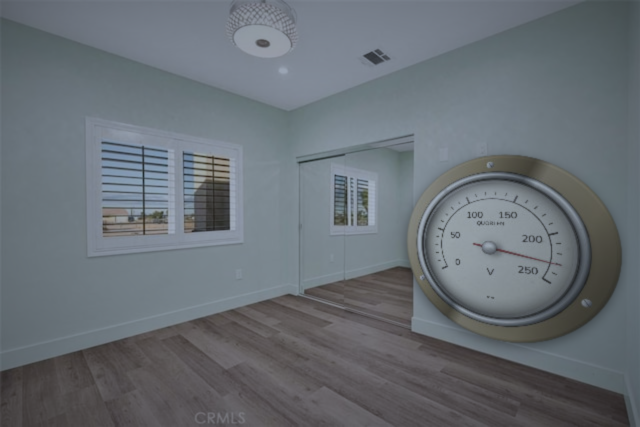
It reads 230 V
